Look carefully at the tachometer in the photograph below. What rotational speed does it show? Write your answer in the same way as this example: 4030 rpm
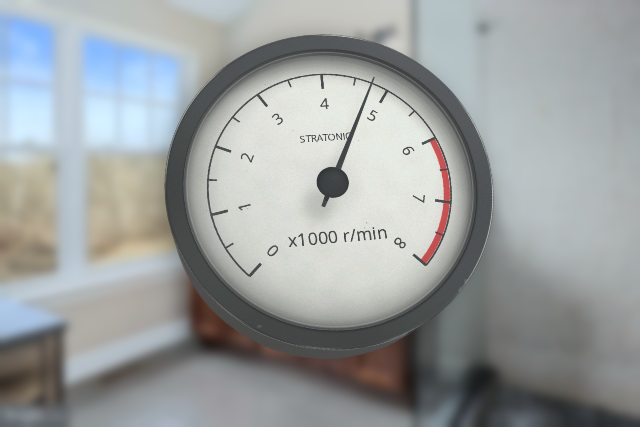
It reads 4750 rpm
